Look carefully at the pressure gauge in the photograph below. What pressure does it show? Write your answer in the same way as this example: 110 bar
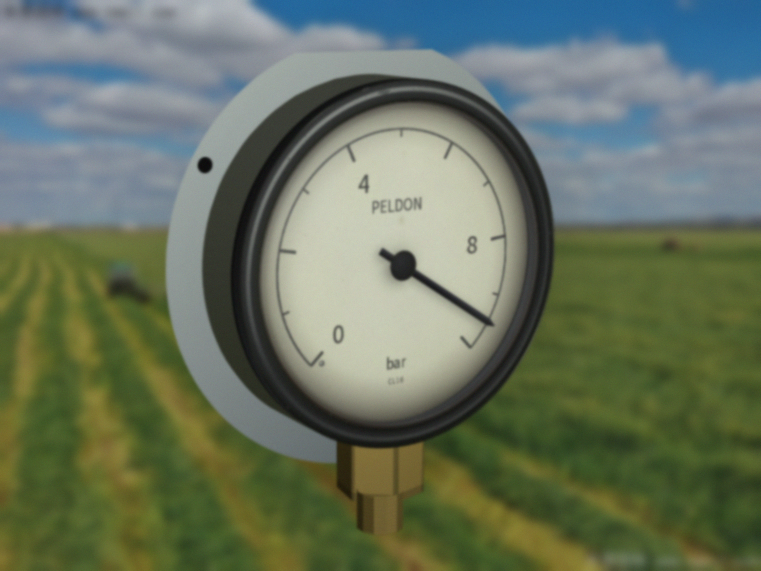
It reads 9.5 bar
